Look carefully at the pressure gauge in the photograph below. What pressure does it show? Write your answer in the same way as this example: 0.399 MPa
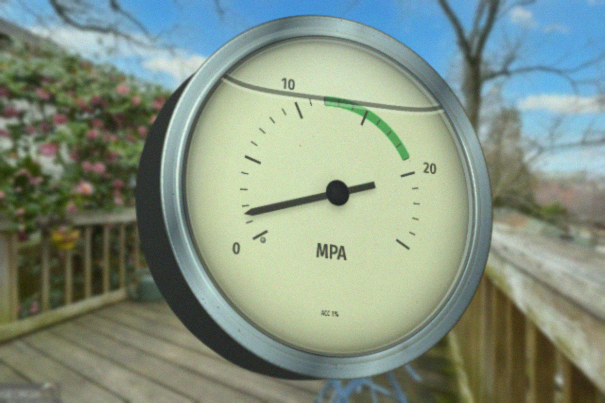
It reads 1.5 MPa
